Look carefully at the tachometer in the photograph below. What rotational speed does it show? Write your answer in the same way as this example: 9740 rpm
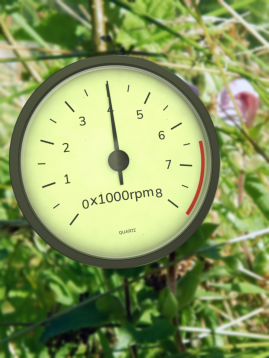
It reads 4000 rpm
